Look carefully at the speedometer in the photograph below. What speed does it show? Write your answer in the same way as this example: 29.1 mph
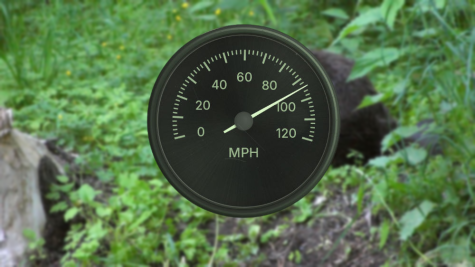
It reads 94 mph
